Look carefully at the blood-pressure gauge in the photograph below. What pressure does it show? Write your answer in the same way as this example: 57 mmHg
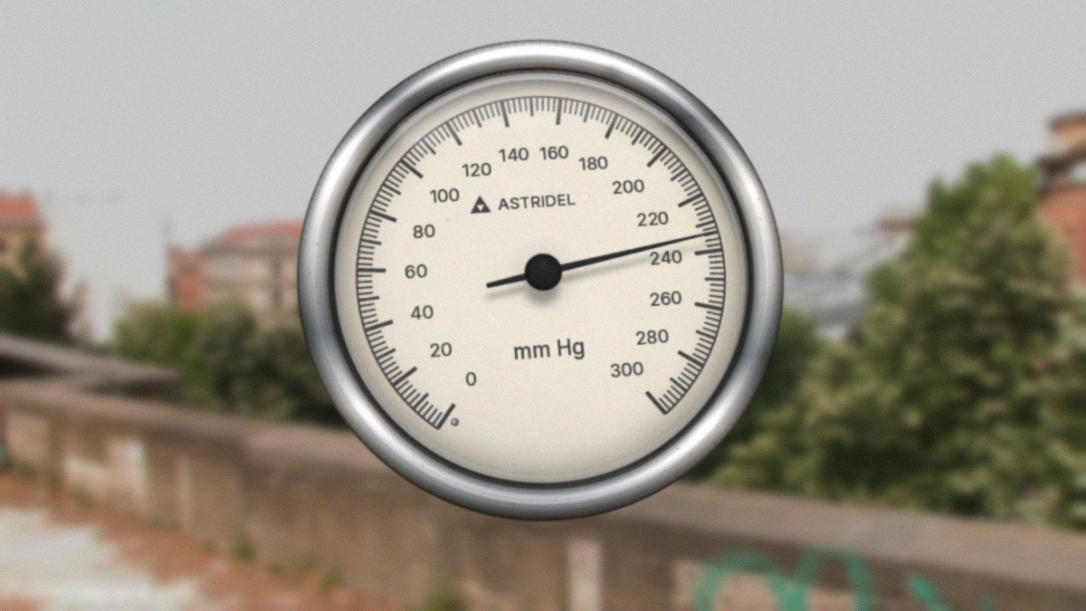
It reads 234 mmHg
